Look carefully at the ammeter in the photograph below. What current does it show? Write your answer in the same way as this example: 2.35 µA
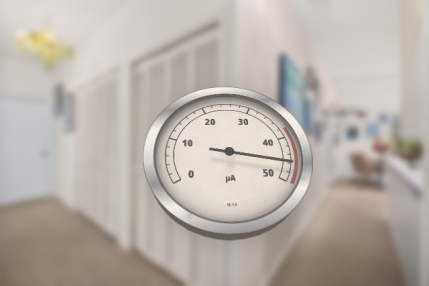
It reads 46 µA
